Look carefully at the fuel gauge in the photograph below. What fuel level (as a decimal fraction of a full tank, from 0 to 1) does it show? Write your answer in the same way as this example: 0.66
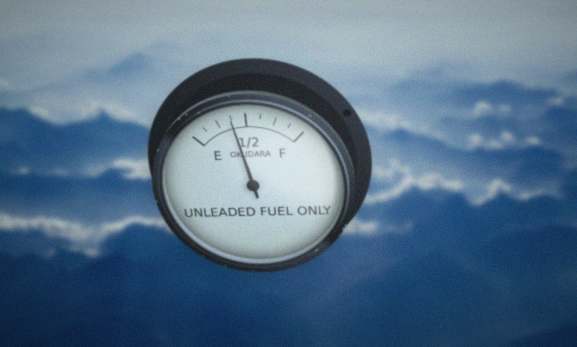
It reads 0.375
